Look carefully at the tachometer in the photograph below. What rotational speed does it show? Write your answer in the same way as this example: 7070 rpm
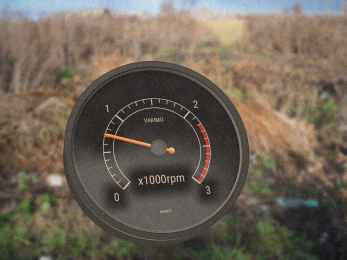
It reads 700 rpm
